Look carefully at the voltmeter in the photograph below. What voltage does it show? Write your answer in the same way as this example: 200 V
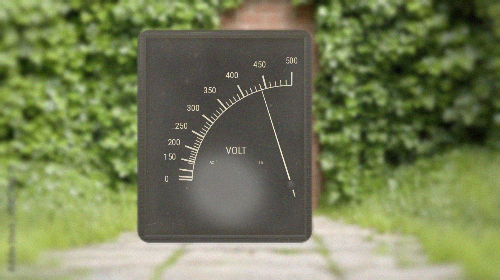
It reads 440 V
